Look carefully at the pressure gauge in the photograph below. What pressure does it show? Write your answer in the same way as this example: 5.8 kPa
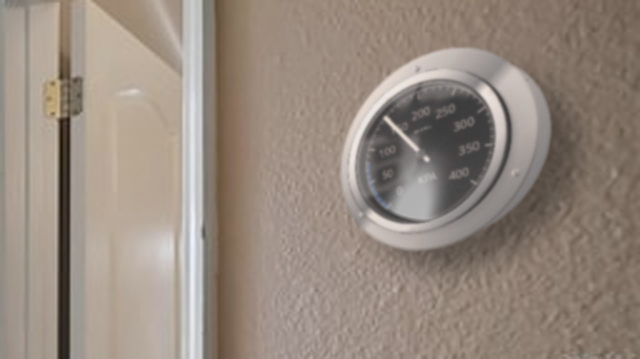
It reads 150 kPa
